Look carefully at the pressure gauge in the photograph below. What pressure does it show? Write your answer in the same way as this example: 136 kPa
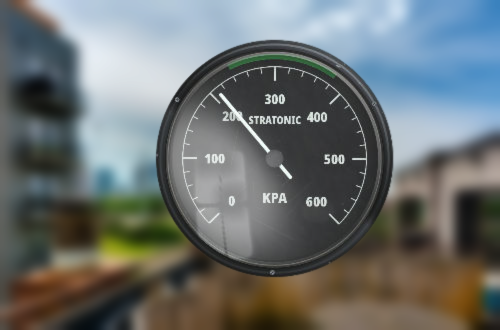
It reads 210 kPa
